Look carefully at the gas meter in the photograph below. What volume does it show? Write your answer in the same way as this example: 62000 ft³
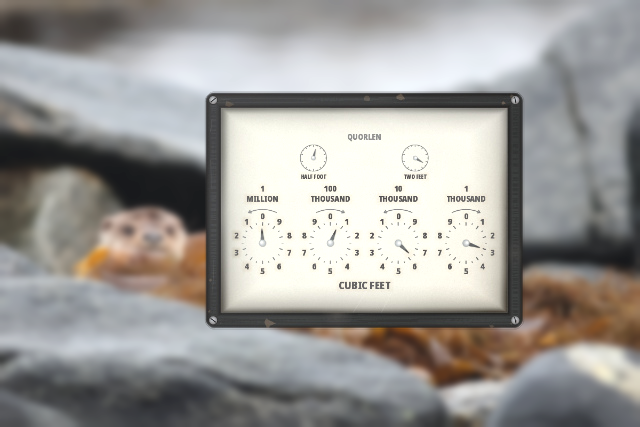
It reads 6300 ft³
